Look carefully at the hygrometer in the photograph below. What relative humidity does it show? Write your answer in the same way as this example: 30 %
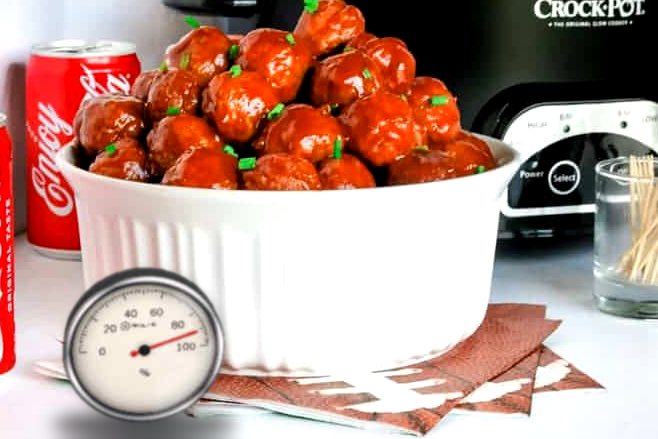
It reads 90 %
